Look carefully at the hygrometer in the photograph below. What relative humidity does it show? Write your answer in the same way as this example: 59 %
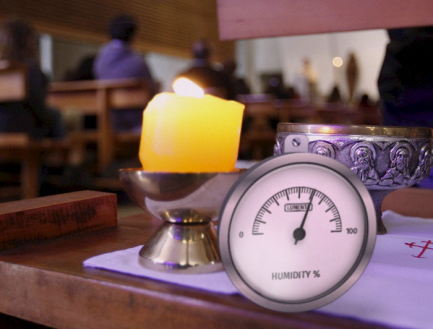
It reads 60 %
